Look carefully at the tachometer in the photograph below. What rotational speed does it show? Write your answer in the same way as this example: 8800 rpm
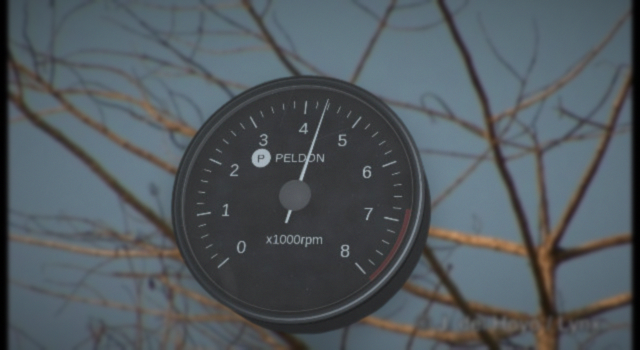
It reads 4400 rpm
